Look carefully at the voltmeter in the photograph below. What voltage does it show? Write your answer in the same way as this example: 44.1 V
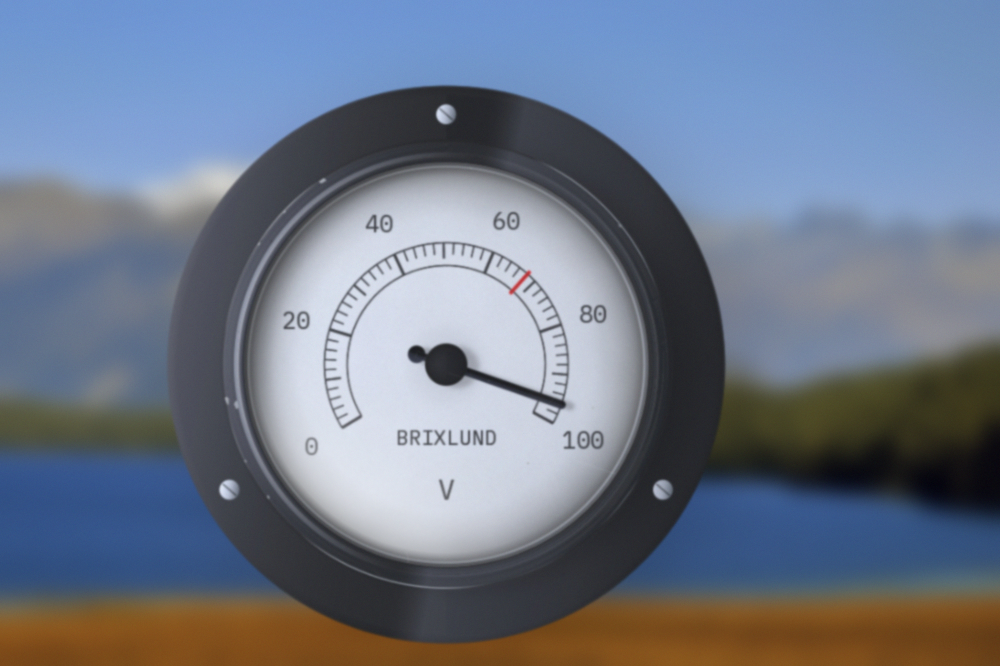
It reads 96 V
